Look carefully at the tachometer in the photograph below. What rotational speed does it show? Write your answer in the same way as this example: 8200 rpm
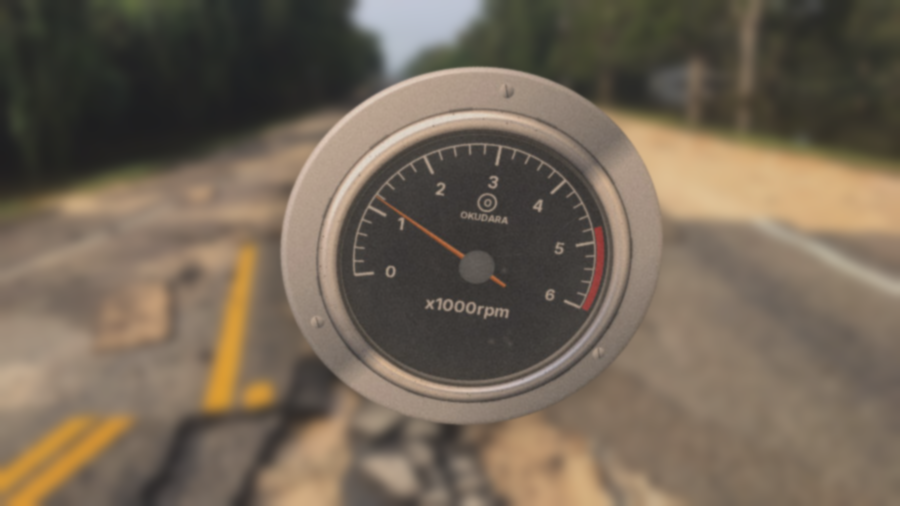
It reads 1200 rpm
